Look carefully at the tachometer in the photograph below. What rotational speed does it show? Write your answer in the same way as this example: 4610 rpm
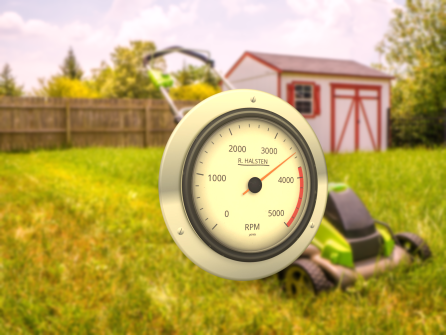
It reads 3500 rpm
